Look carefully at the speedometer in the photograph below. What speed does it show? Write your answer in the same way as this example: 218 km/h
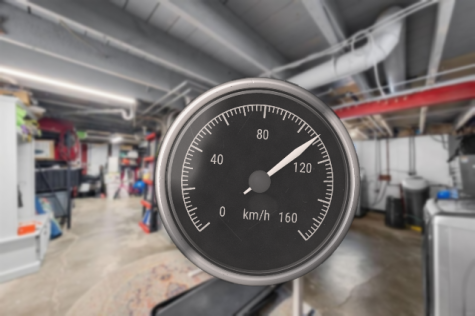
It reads 108 km/h
